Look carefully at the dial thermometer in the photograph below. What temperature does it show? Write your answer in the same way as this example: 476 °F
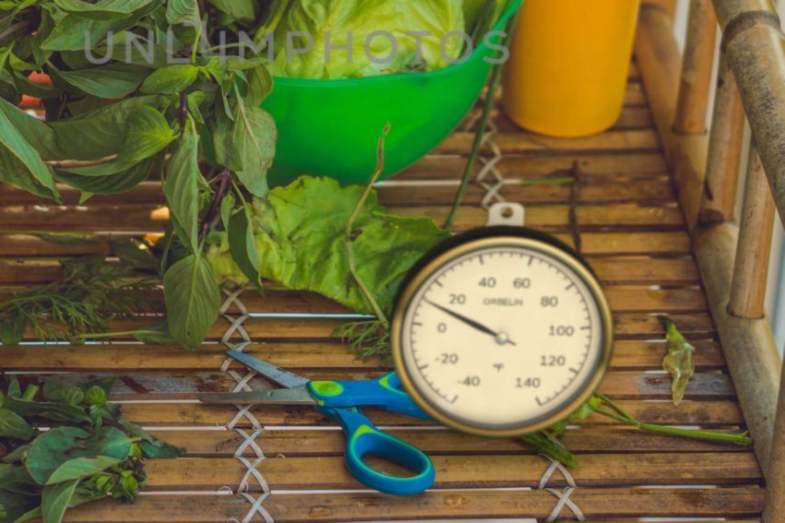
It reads 12 °F
